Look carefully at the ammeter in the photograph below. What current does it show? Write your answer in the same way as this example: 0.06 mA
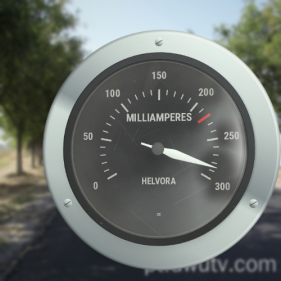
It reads 285 mA
